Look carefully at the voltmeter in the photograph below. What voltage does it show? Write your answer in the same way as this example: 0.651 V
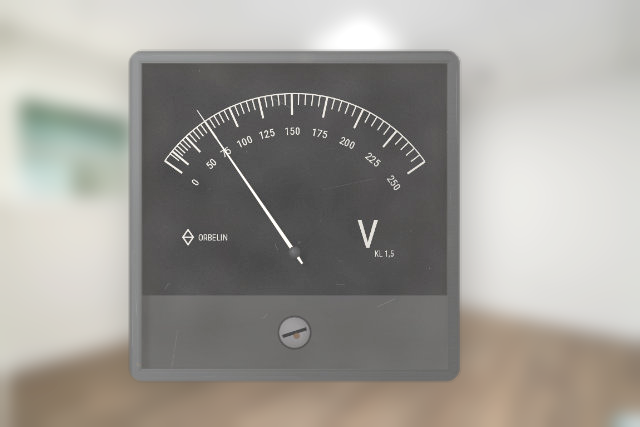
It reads 75 V
